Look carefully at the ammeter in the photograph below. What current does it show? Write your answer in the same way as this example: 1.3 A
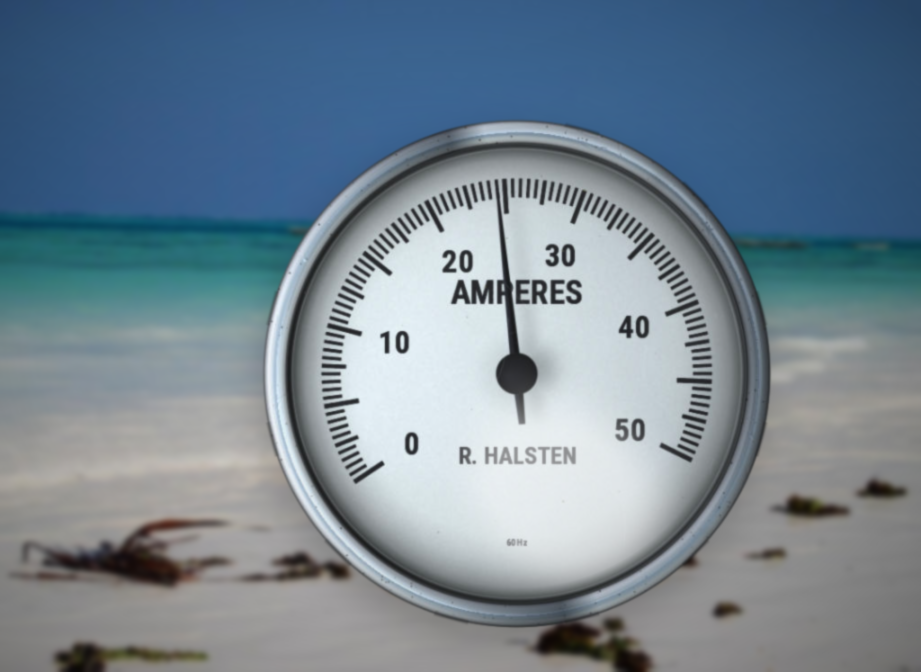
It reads 24.5 A
